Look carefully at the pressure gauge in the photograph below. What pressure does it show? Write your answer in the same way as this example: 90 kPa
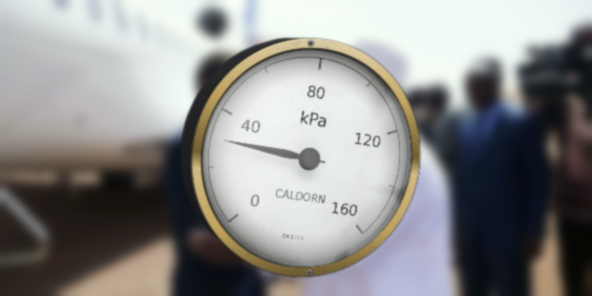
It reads 30 kPa
